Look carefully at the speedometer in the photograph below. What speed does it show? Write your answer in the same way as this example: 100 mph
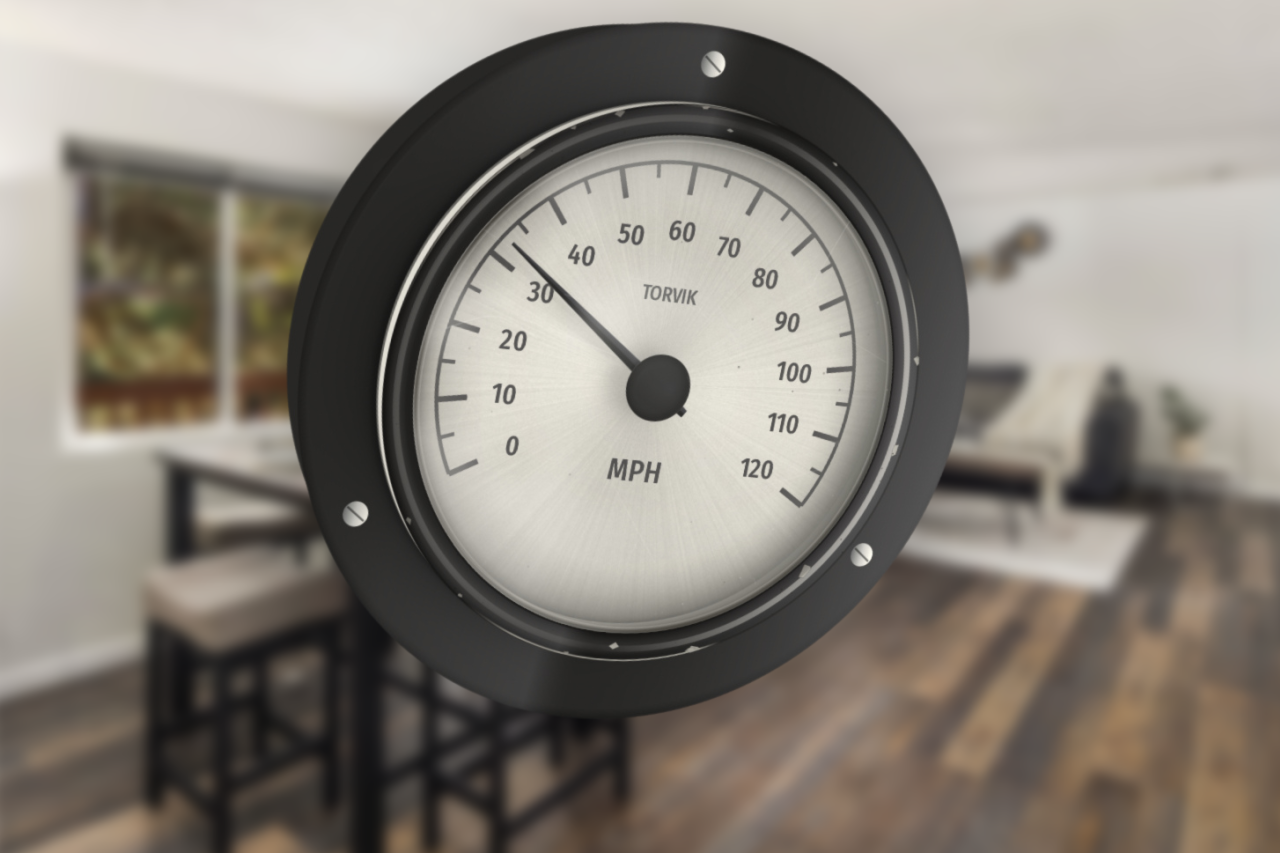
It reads 32.5 mph
